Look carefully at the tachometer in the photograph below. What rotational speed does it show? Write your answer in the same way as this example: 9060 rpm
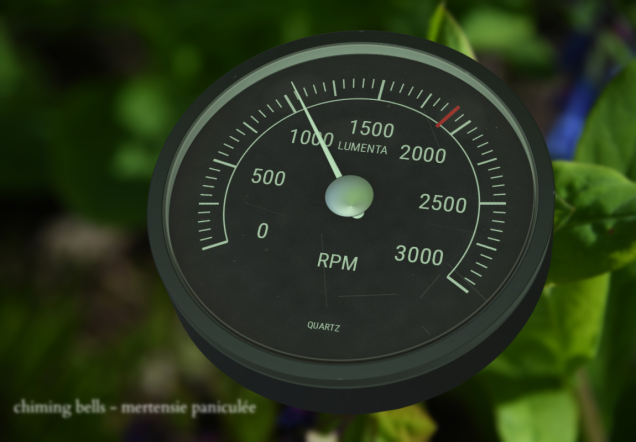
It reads 1050 rpm
